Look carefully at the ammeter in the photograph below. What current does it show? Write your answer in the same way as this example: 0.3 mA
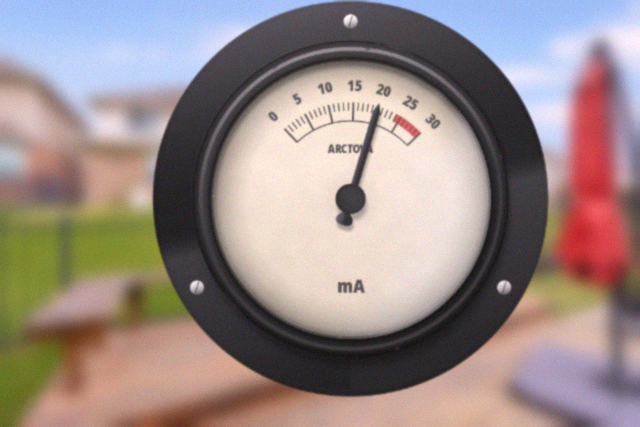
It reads 20 mA
